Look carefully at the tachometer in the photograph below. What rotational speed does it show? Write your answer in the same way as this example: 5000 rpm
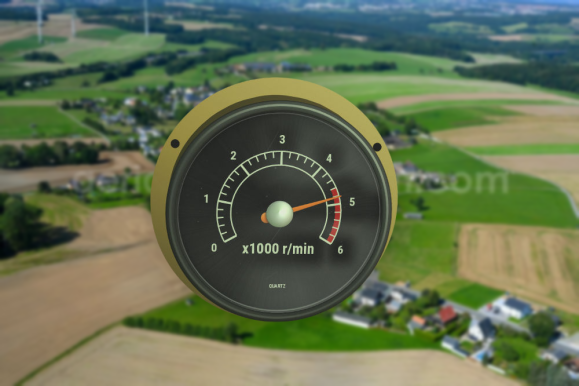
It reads 4800 rpm
